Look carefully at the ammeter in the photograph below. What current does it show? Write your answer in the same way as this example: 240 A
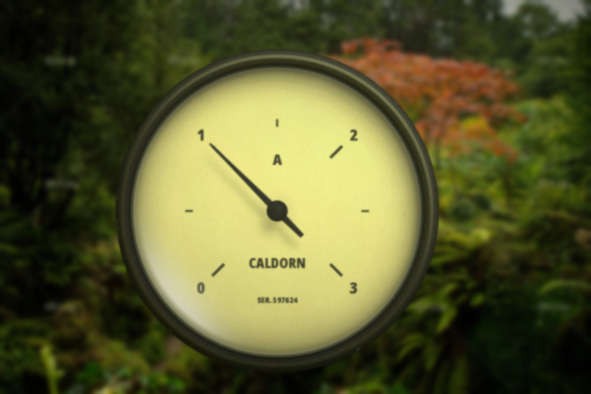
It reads 1 A
